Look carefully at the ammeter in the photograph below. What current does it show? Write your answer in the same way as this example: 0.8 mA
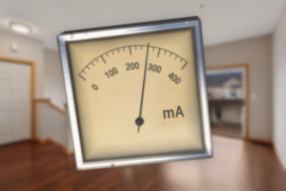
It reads 260 mA
